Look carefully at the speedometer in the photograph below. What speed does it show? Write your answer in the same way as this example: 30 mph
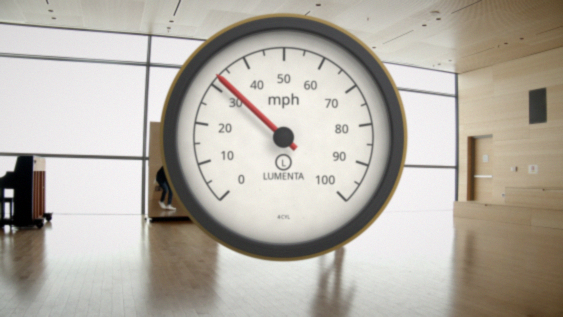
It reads 32.5 mph
